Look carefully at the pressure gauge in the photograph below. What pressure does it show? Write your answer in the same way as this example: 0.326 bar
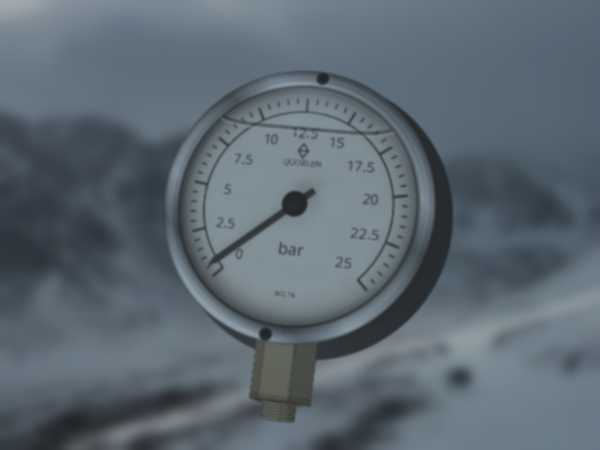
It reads 0.5 bar
